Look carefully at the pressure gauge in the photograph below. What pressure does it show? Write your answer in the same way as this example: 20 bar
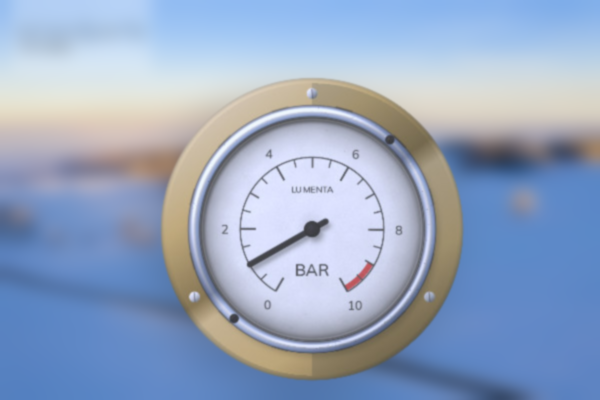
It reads 1 bar
